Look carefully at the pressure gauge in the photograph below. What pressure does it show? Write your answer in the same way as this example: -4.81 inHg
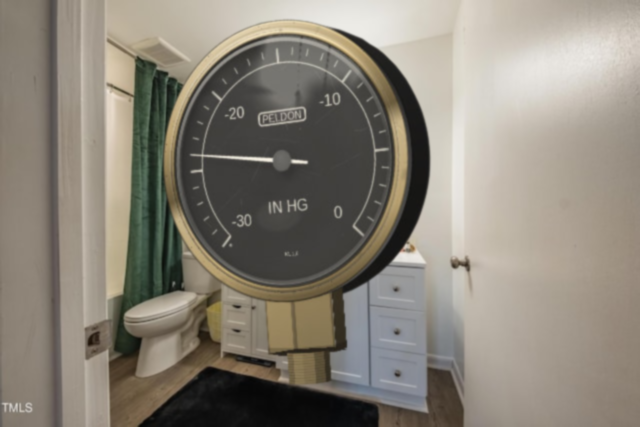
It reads -24 inHg
